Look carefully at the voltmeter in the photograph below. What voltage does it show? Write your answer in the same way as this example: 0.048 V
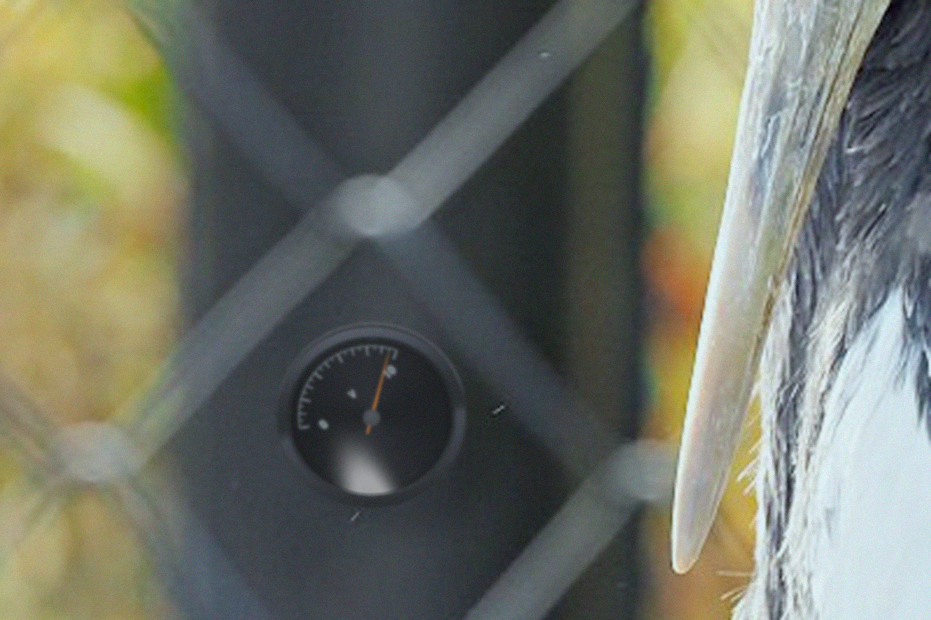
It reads 9.5 V
